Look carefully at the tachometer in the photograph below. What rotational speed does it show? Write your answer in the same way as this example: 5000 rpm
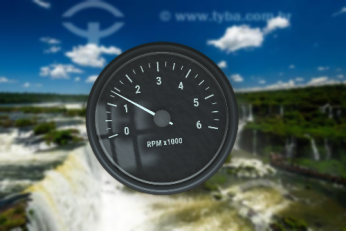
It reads 1375 rpm
